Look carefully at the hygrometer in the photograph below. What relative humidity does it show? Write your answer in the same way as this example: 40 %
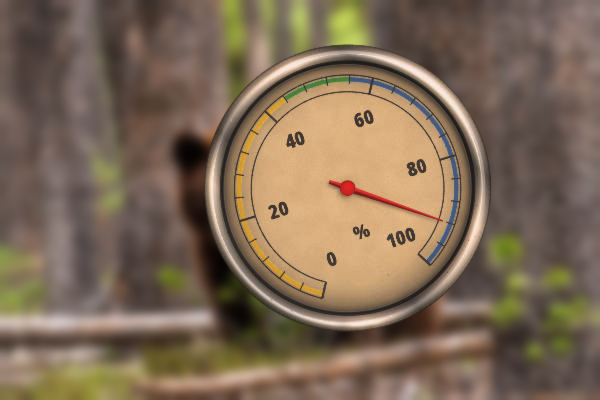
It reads 92 %
